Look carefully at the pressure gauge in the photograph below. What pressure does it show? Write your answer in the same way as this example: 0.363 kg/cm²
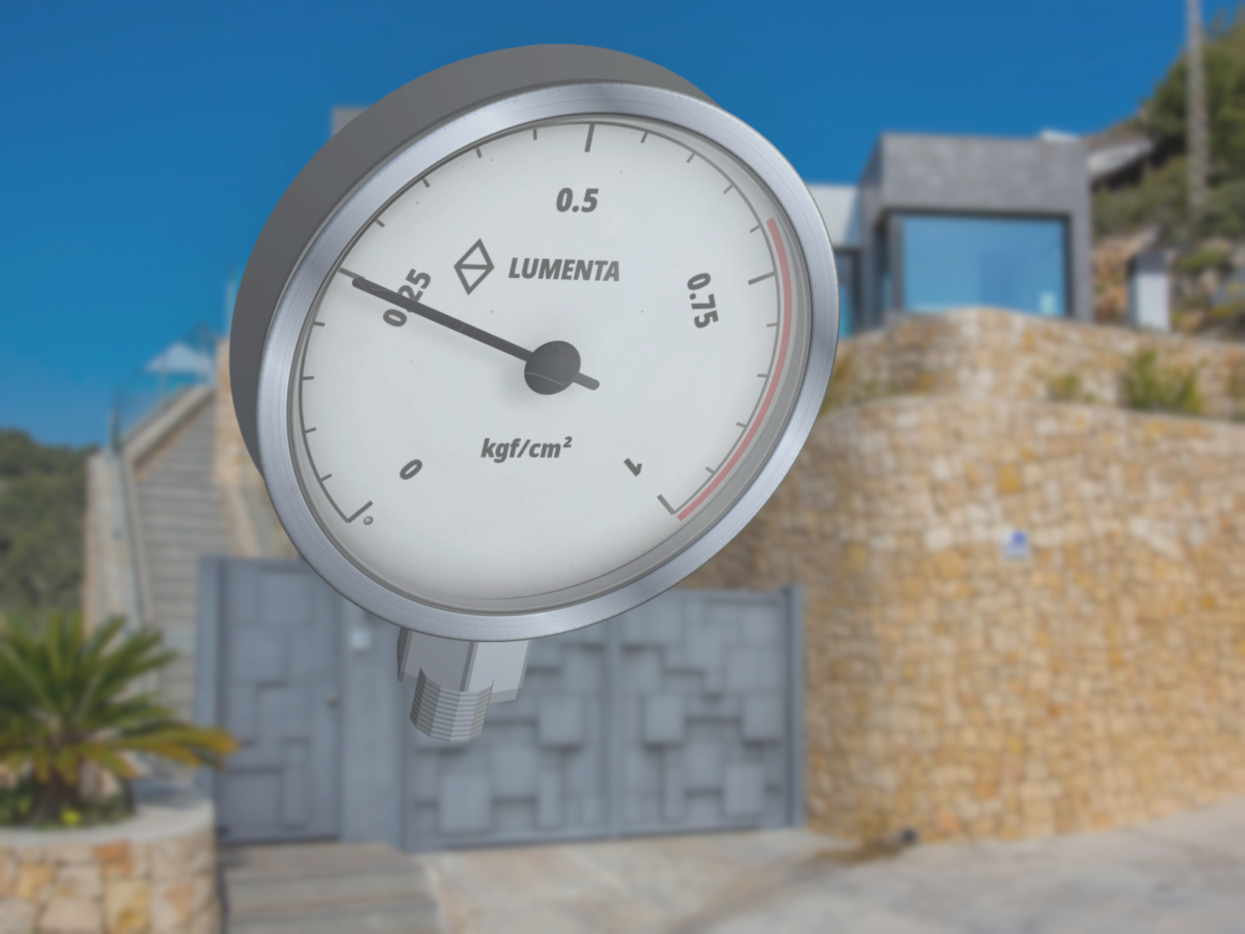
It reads 0.25 kg/cm²
